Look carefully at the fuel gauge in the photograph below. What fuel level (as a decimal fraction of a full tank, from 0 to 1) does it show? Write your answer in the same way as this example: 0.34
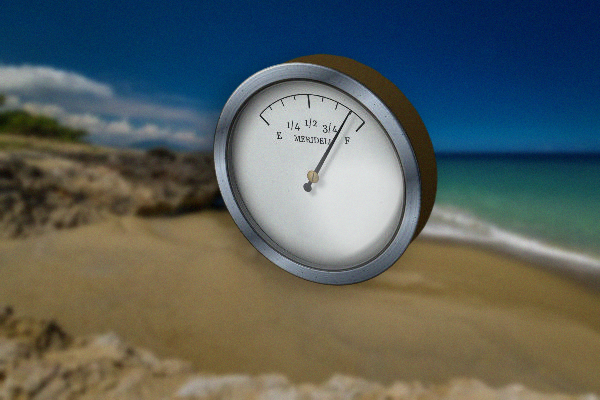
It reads 0.875
